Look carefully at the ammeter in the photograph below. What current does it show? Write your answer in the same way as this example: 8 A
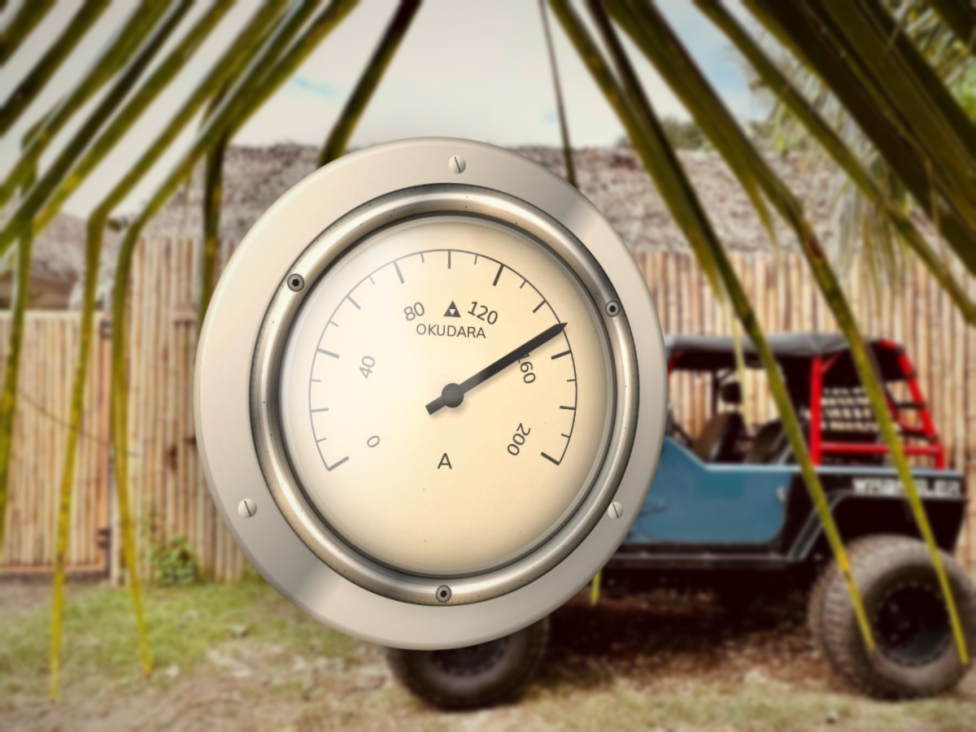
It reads 150 A
